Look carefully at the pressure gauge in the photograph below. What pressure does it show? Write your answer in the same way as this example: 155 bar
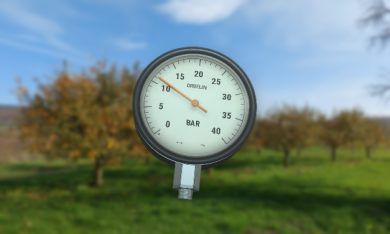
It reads 11 bar
